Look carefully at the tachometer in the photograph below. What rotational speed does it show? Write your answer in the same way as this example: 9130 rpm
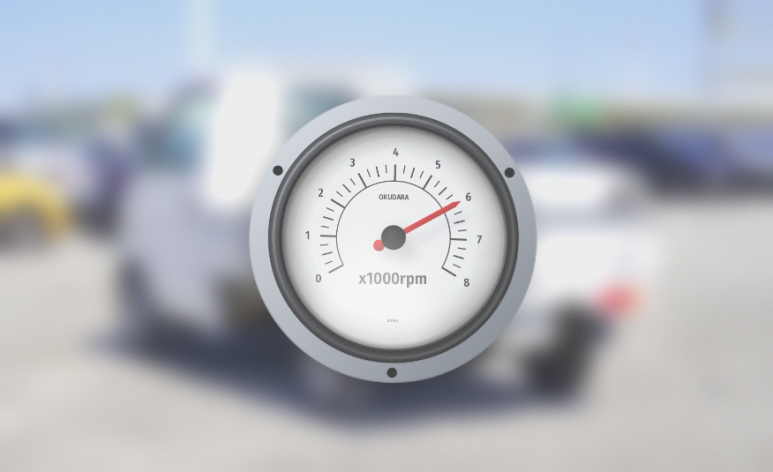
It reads 6000 rpm
